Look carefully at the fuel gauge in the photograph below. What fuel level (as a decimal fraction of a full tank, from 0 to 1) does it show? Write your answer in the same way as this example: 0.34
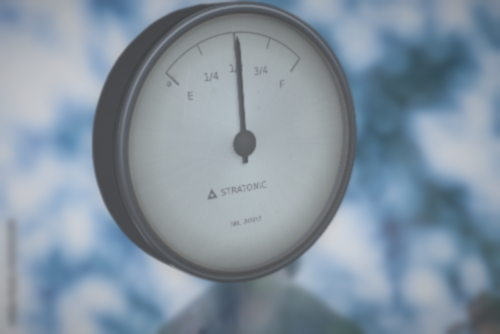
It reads 0.5
